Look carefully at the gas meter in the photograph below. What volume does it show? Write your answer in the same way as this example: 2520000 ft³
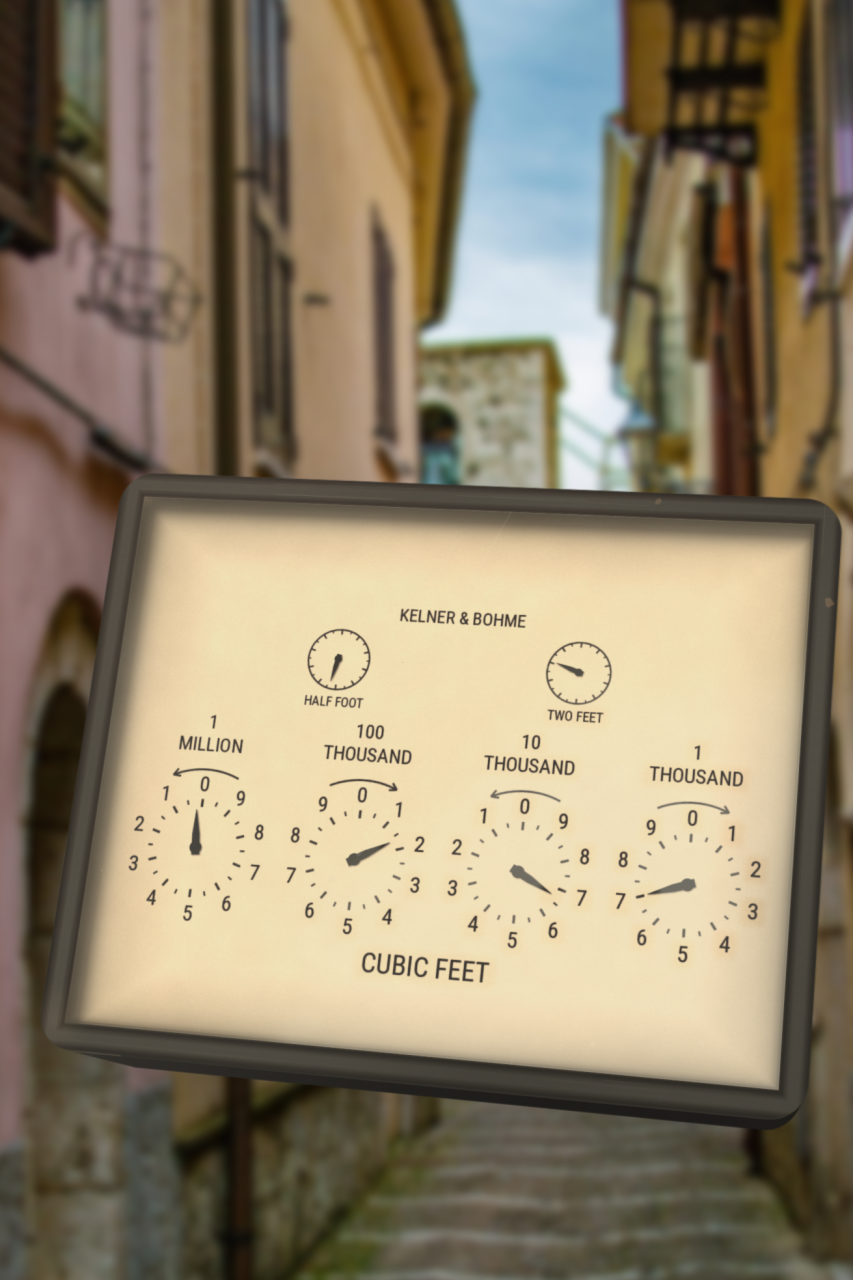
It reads 16700 ft³
